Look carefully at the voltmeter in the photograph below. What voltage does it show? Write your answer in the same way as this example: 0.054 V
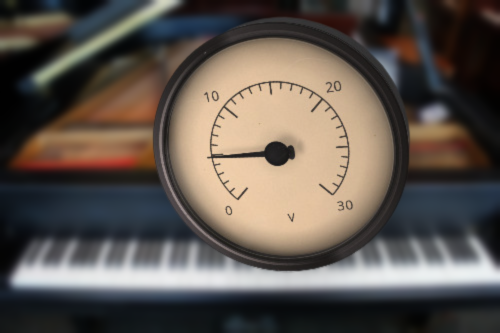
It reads 5 V
